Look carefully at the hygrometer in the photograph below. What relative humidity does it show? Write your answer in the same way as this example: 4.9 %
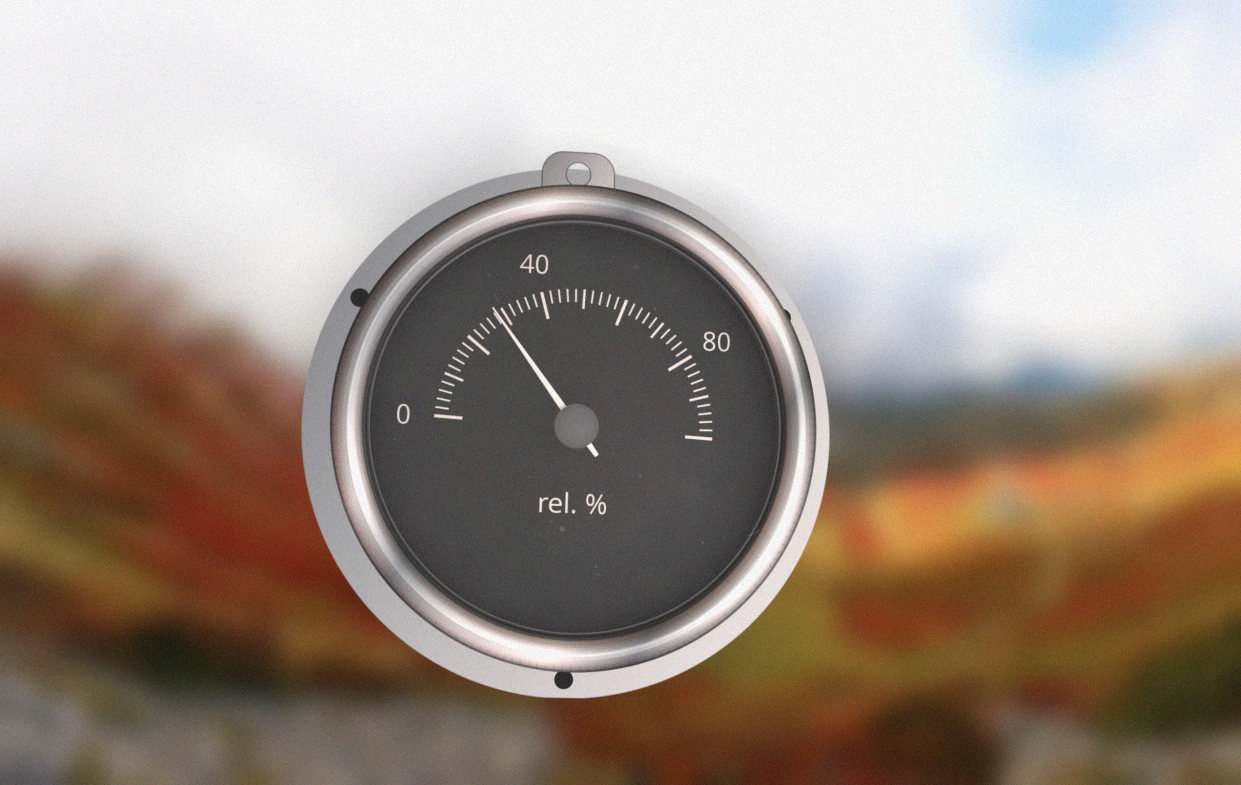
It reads 28 %
